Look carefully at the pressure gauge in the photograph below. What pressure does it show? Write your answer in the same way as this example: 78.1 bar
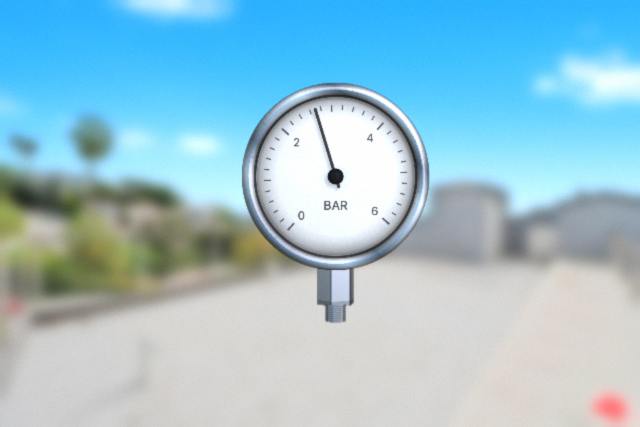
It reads 2.7 bar
